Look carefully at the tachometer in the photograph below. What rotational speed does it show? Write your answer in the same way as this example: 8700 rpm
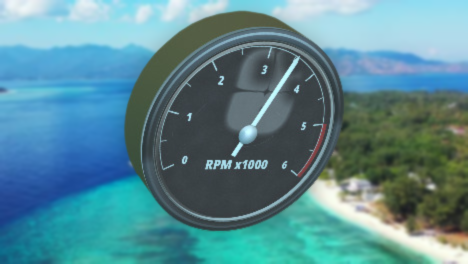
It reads 3500 rpm
